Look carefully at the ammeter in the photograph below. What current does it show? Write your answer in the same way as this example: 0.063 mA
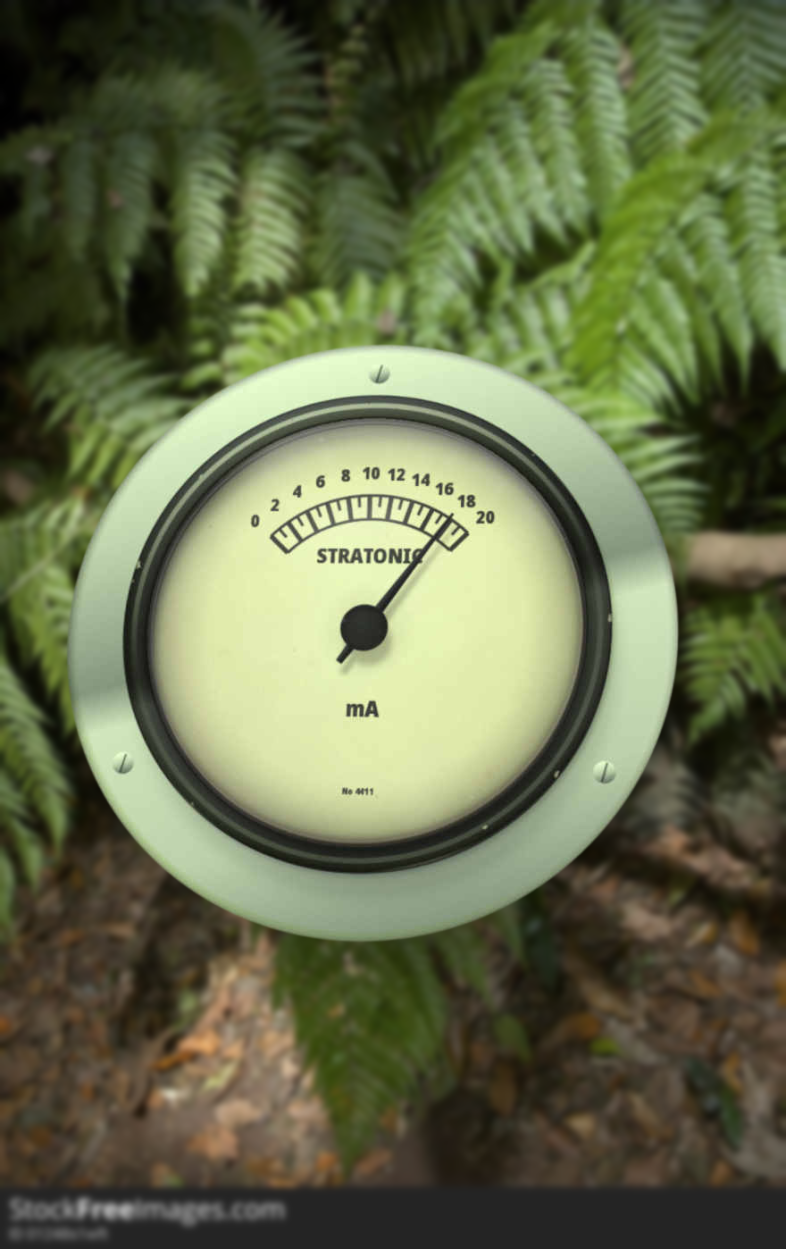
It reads 18 mA
